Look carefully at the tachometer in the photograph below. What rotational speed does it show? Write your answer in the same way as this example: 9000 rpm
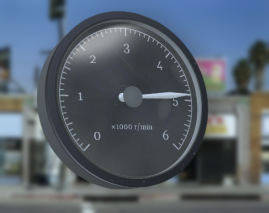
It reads 4900 rpm
